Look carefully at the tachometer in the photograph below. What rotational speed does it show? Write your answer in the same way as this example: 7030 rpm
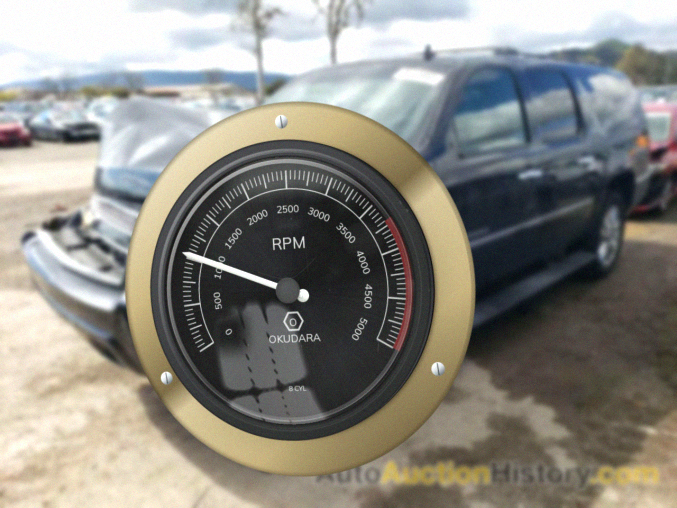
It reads 1050 rpm
